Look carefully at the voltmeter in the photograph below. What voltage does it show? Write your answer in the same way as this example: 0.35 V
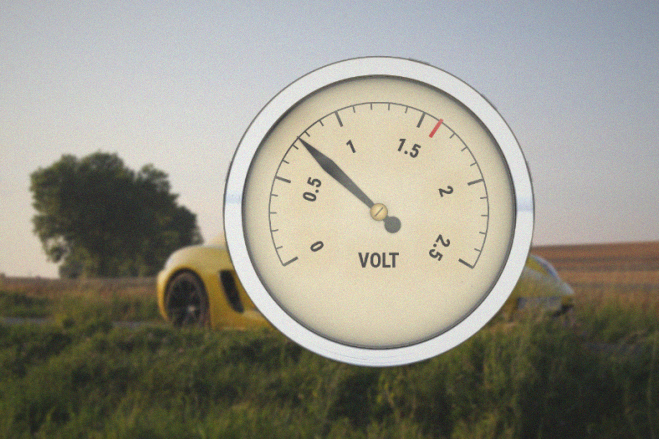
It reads 0.75 V
